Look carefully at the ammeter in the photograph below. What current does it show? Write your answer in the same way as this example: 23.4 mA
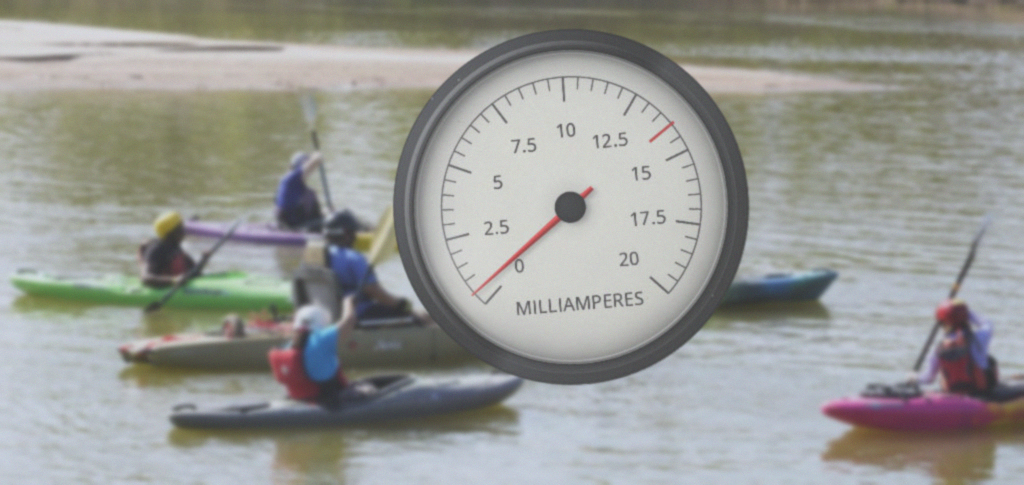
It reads 0.5 mA
